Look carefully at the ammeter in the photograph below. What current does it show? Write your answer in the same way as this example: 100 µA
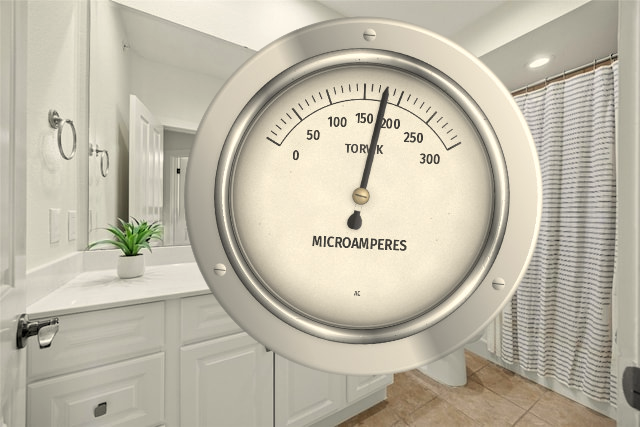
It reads 180 µA
